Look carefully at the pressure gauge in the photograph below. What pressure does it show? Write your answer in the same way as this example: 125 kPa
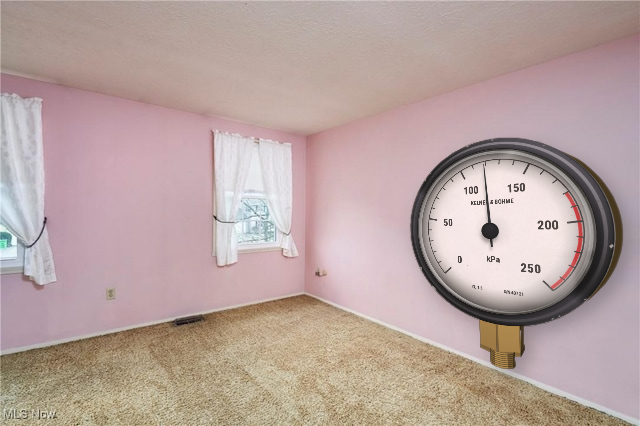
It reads 120 kPa
